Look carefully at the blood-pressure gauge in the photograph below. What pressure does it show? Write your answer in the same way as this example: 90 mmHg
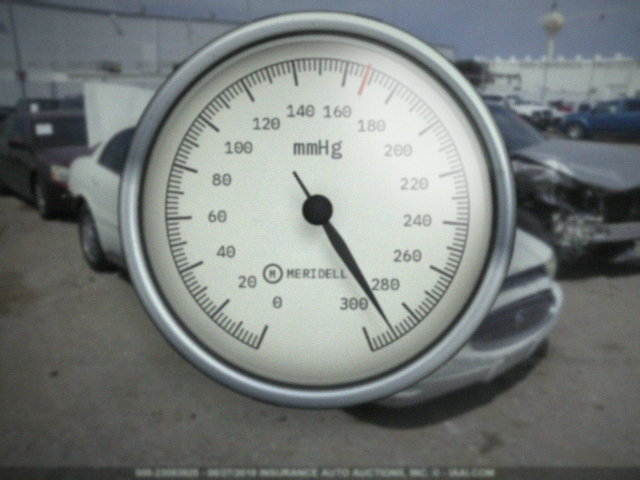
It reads 290 mmHg
